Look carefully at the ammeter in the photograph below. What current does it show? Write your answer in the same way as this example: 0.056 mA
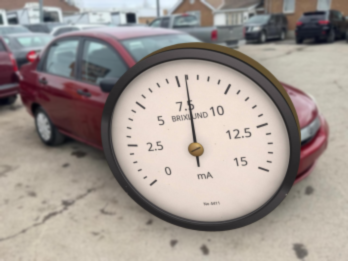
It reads 8 mA
